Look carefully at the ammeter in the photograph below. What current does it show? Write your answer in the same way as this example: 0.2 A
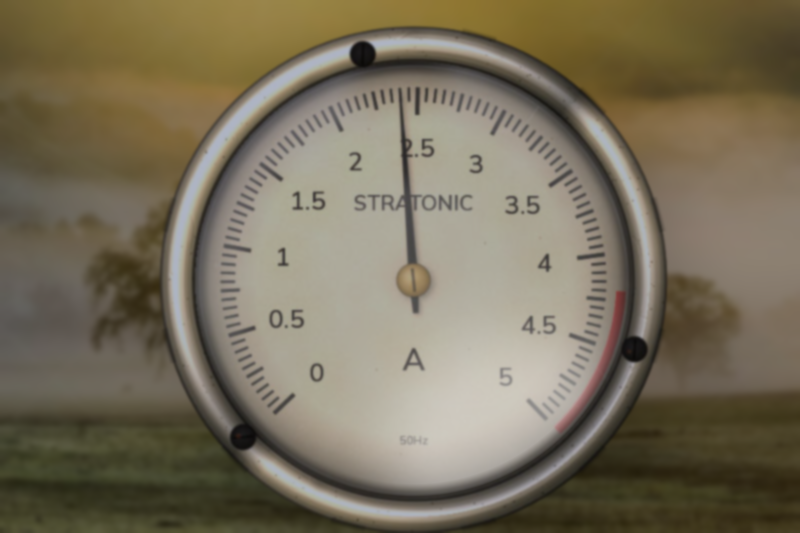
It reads 2.4 A
